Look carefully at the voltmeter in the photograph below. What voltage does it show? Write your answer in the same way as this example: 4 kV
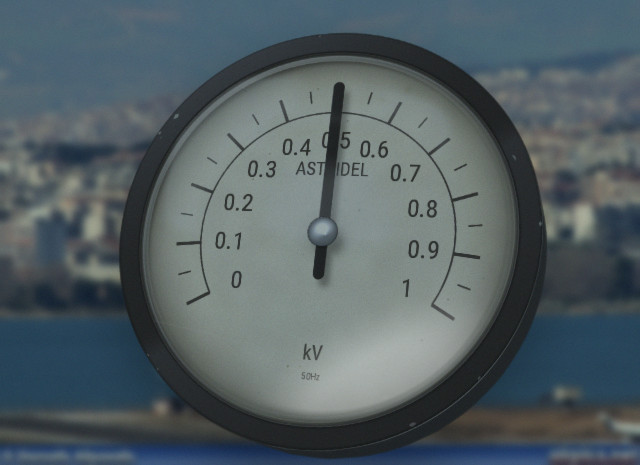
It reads 0.5 kV
